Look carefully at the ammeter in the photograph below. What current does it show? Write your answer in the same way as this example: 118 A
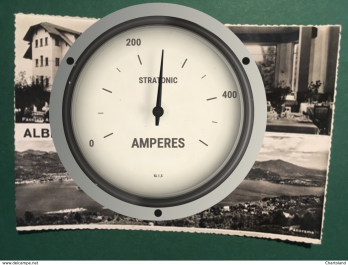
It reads 250 A
